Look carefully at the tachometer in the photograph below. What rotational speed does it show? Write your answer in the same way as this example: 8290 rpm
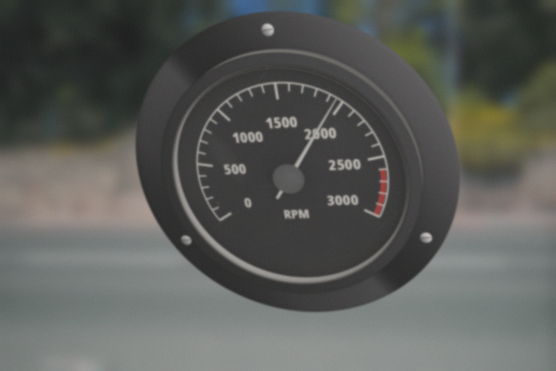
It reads 1950 rpm
